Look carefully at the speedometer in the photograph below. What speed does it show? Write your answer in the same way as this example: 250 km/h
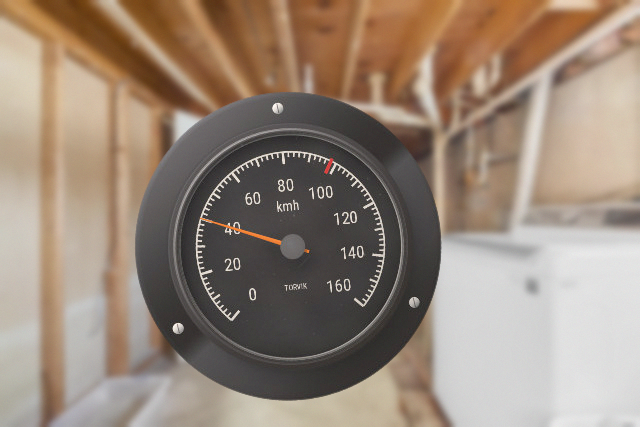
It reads 40 km/h
